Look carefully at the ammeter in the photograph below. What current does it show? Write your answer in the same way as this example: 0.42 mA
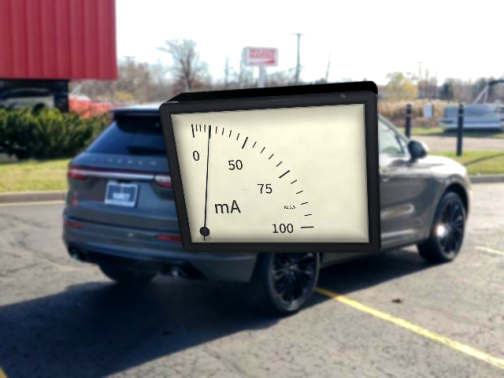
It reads 25 mA
